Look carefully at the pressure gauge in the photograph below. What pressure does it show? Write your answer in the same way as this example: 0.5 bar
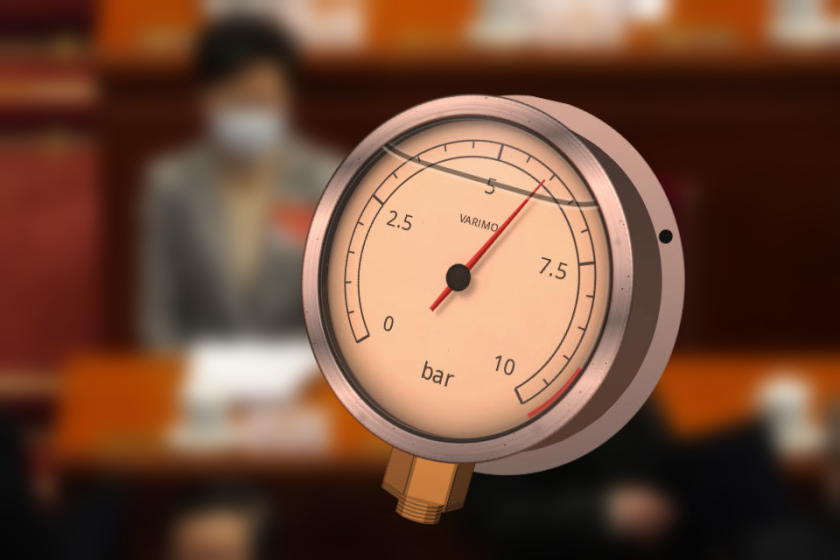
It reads 6 bar
